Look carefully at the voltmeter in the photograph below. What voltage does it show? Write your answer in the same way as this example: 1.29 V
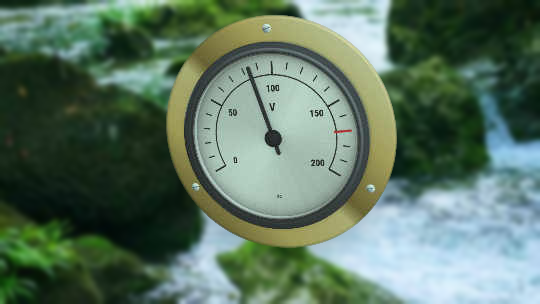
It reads 85 V
